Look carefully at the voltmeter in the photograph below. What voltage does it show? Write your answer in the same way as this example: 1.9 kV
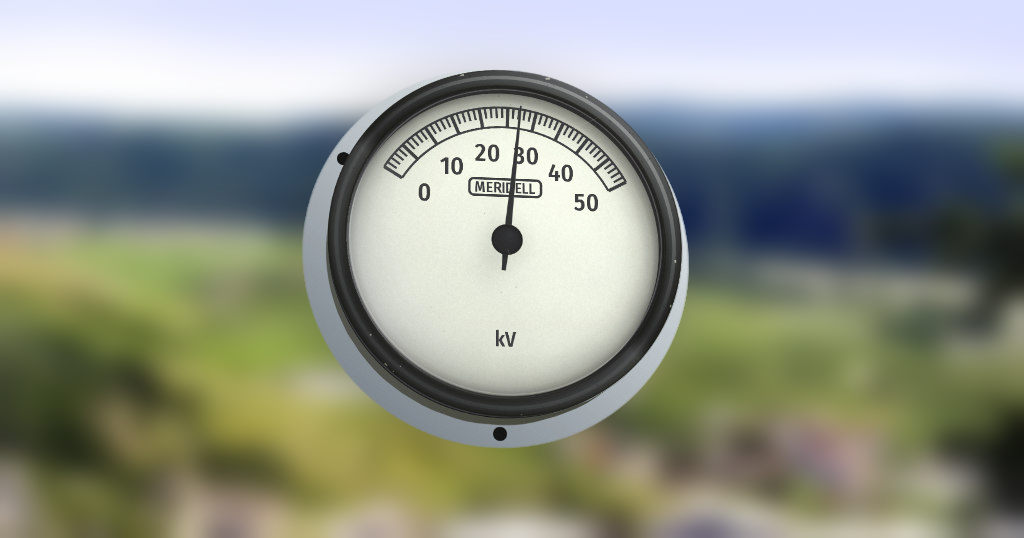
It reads 27 kV
